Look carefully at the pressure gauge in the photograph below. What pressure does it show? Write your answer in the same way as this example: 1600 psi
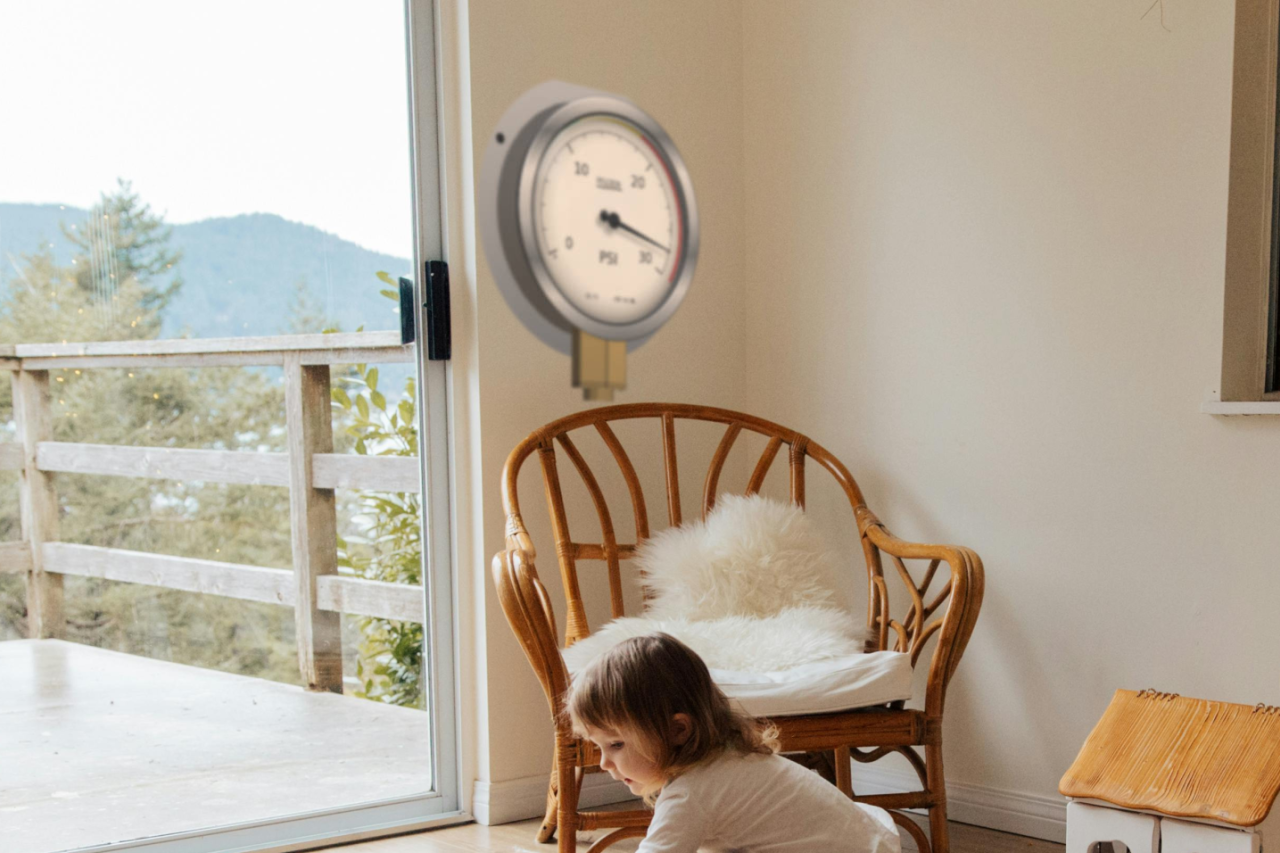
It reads 28 psi
